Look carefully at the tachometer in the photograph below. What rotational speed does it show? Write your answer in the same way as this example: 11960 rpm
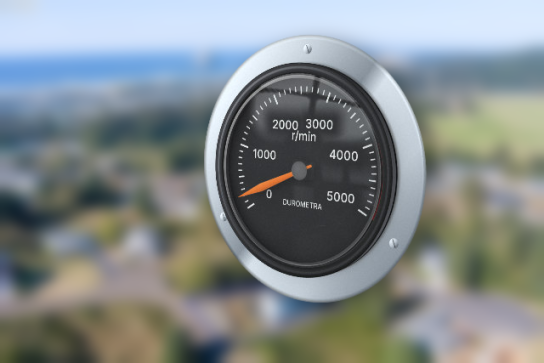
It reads 200 rpm
